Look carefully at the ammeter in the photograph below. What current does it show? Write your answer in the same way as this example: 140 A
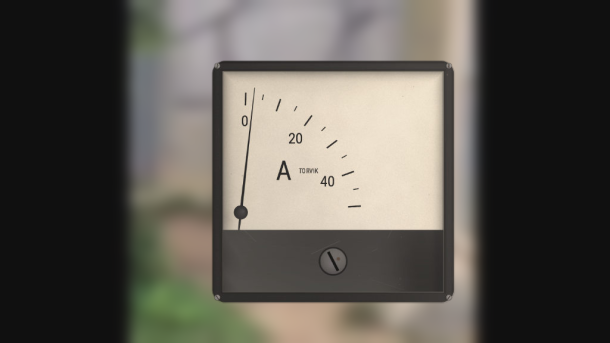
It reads 2.5 A
